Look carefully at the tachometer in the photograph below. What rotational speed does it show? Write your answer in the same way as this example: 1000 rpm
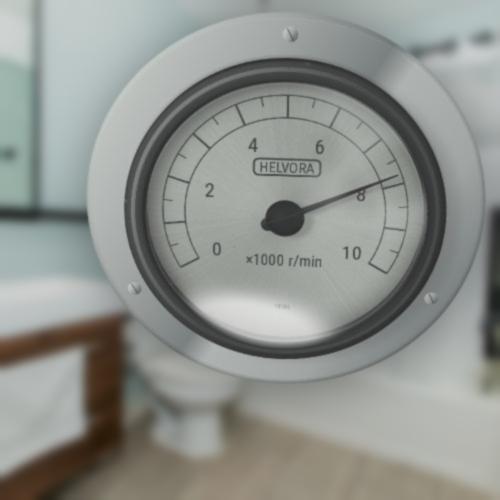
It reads 7750 rpm
